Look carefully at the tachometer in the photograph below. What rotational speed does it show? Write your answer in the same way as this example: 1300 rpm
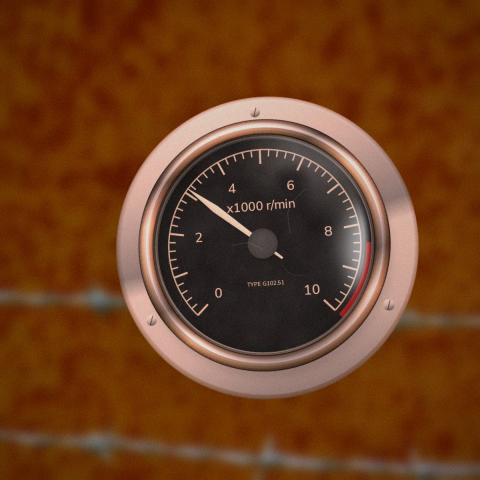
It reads 3100 rpm
